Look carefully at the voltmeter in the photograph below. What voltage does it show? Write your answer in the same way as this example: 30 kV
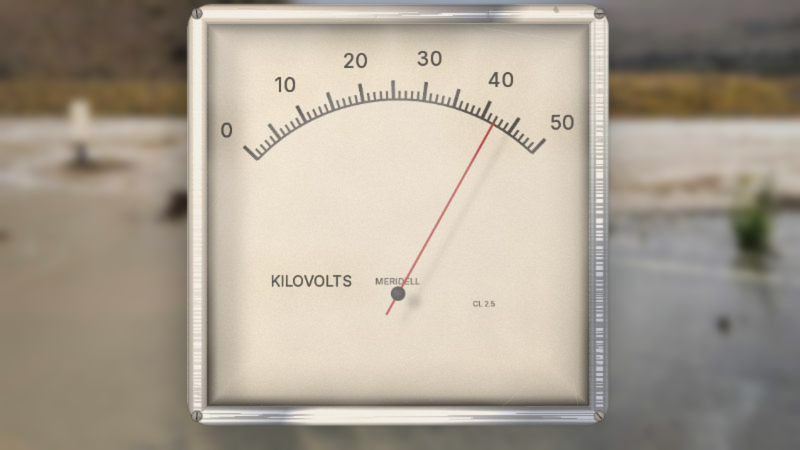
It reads 42 kV
